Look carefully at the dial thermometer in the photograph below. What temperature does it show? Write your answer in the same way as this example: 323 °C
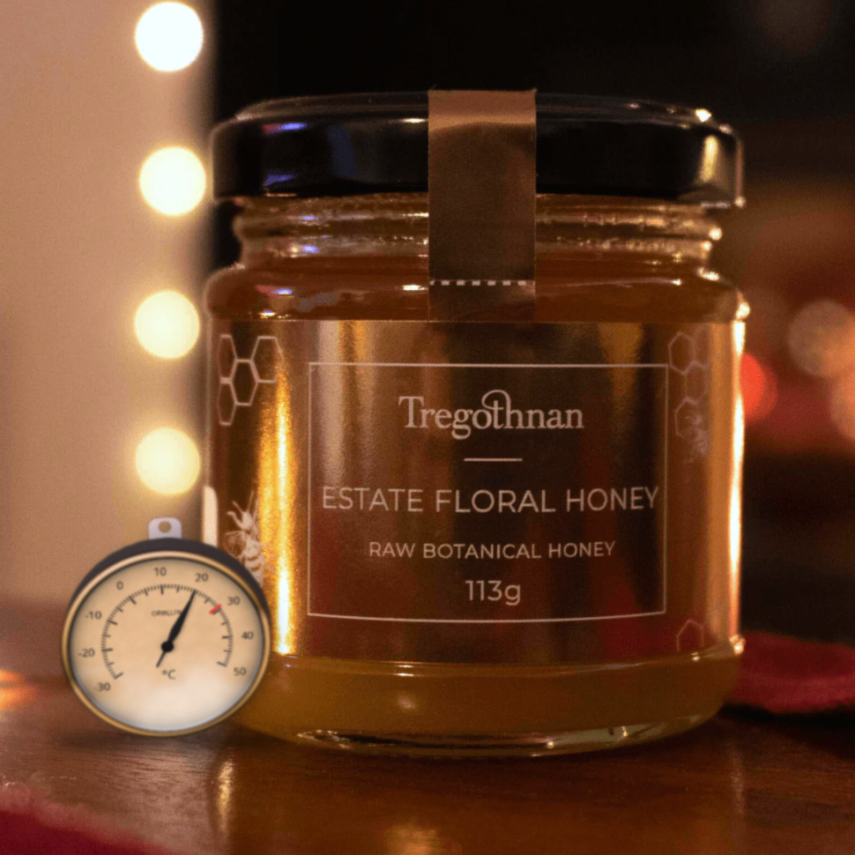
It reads 20 °C
